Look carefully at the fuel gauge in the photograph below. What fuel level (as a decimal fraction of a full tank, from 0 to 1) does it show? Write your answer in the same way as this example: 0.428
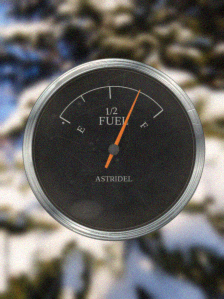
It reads 0.75
